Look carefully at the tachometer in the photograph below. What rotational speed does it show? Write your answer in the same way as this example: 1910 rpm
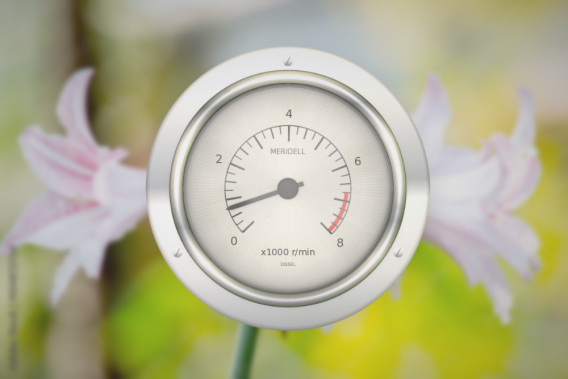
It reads 750 rpm
